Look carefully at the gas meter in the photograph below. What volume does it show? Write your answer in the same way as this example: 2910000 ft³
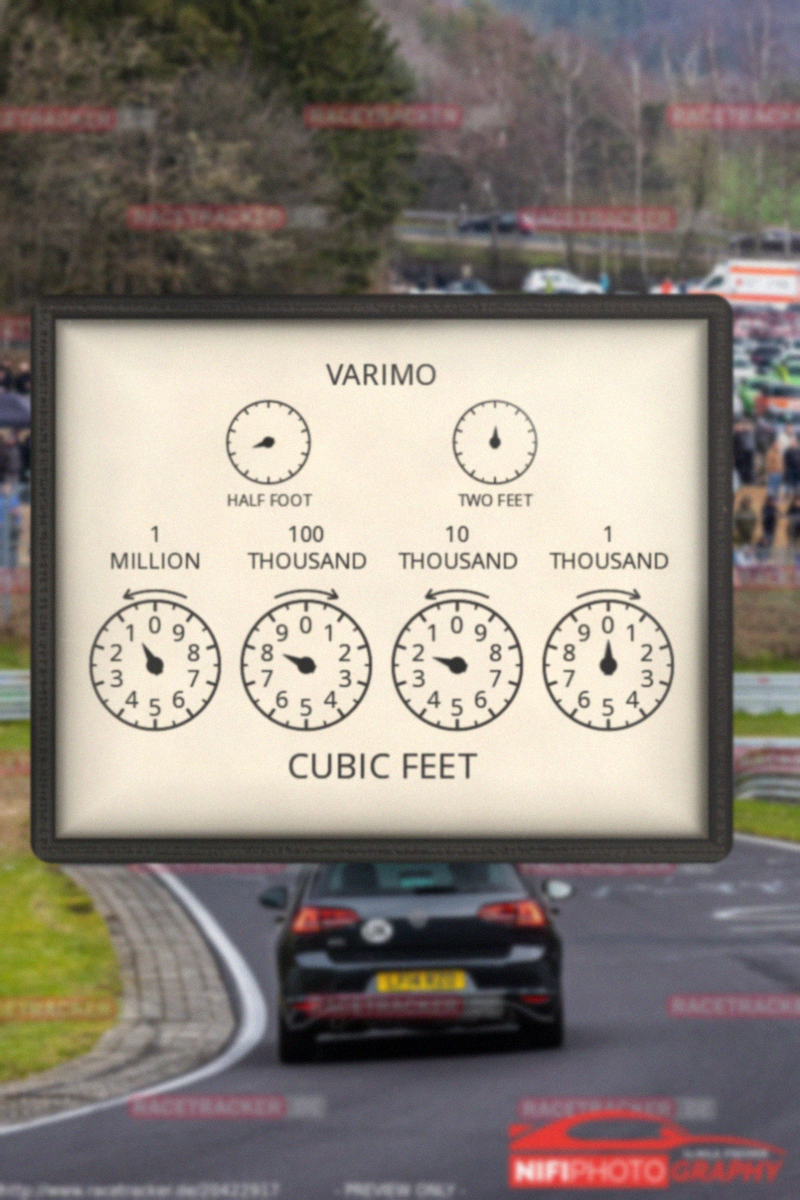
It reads 82000 ft³
